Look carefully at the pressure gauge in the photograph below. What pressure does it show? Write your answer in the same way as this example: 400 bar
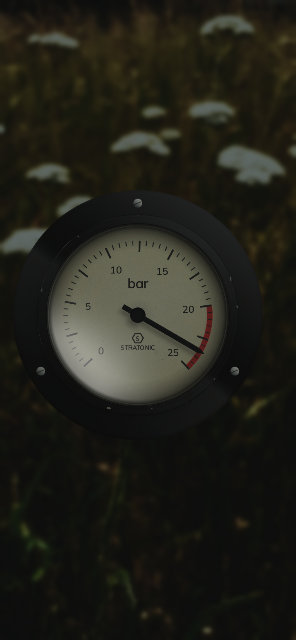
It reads 23.5 bar
